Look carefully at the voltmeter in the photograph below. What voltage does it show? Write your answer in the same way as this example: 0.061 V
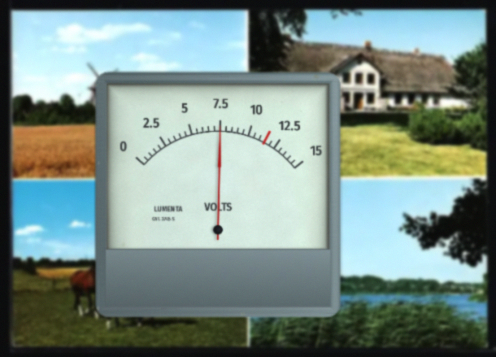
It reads 7.5 V
